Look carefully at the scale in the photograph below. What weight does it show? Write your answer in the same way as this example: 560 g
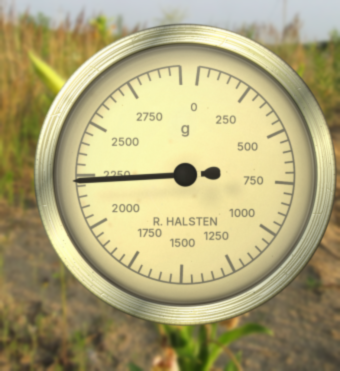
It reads 2225 g
